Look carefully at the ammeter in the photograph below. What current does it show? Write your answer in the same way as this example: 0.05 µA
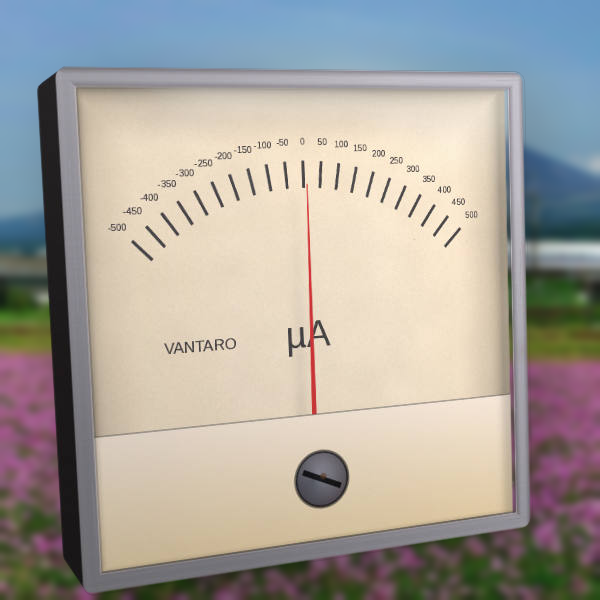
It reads 0 µA
